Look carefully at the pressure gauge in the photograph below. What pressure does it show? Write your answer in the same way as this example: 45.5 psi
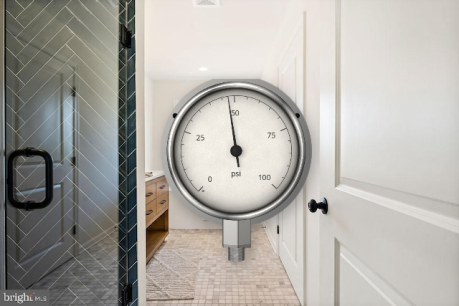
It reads 47.5 psi
